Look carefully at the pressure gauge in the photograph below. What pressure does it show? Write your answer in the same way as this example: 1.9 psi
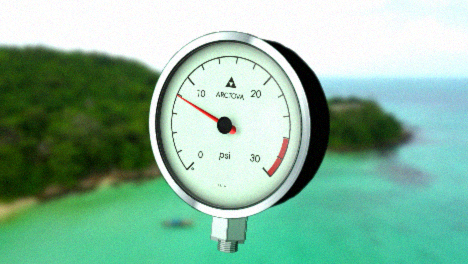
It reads 8 psi
